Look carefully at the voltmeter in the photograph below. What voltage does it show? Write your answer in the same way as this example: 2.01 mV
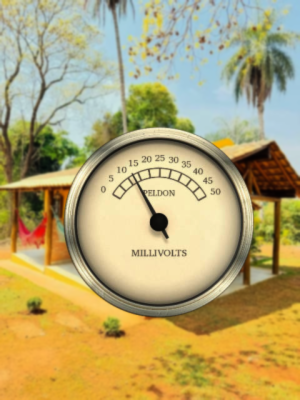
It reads 12.5 mV
